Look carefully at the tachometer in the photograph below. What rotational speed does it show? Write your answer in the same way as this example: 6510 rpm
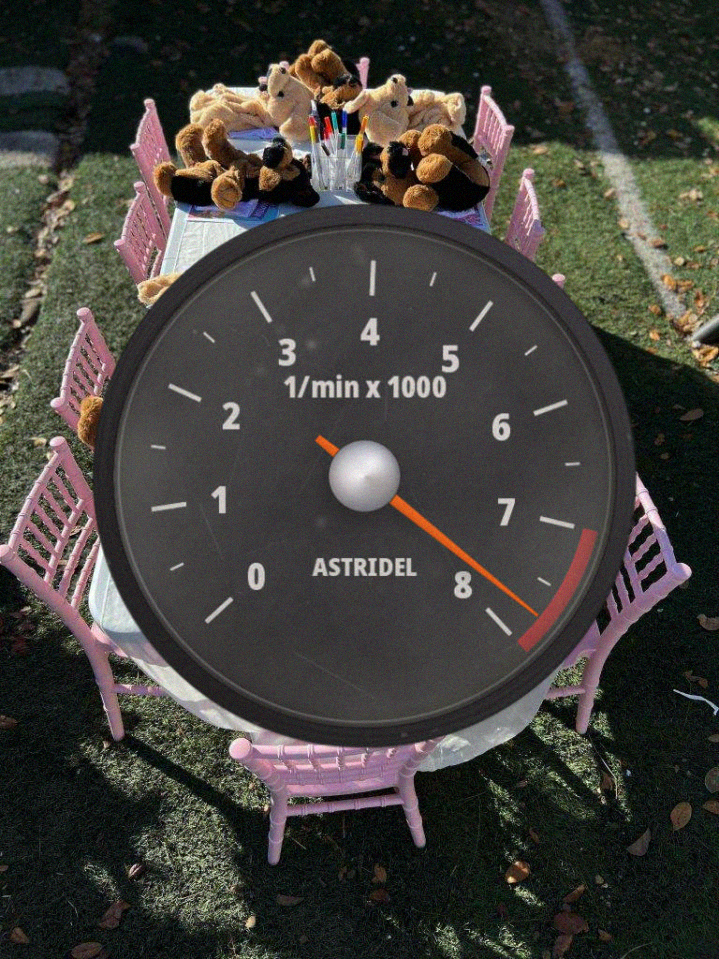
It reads 7750 rpm
